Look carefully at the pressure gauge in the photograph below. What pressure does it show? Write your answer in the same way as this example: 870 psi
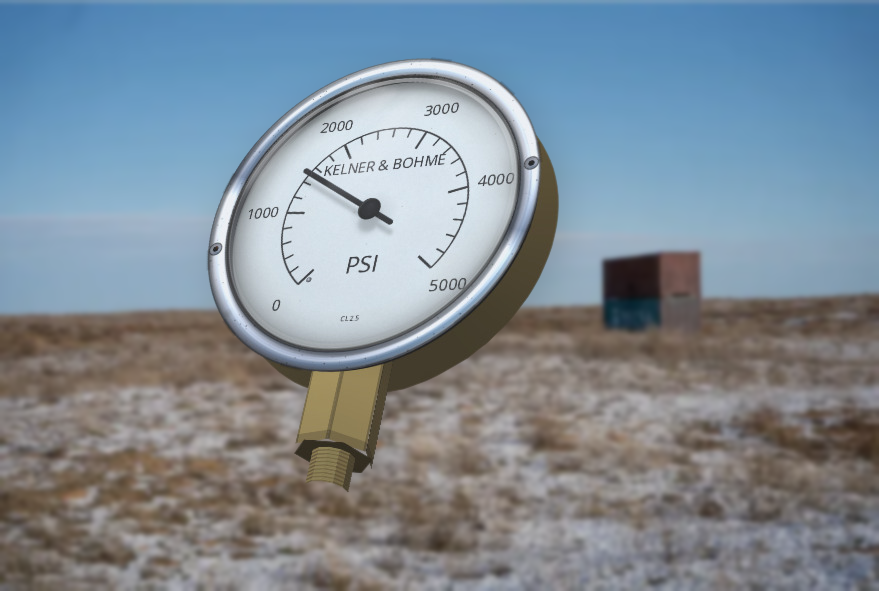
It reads 1500 psi
